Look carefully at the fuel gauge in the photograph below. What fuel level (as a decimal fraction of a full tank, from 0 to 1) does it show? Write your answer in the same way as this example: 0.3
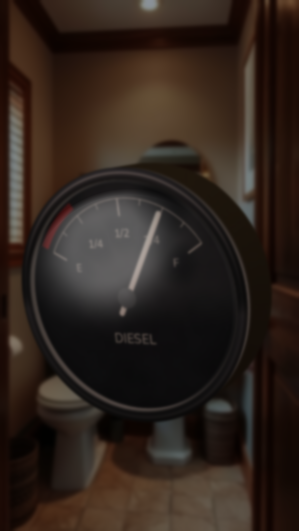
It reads 0.75
